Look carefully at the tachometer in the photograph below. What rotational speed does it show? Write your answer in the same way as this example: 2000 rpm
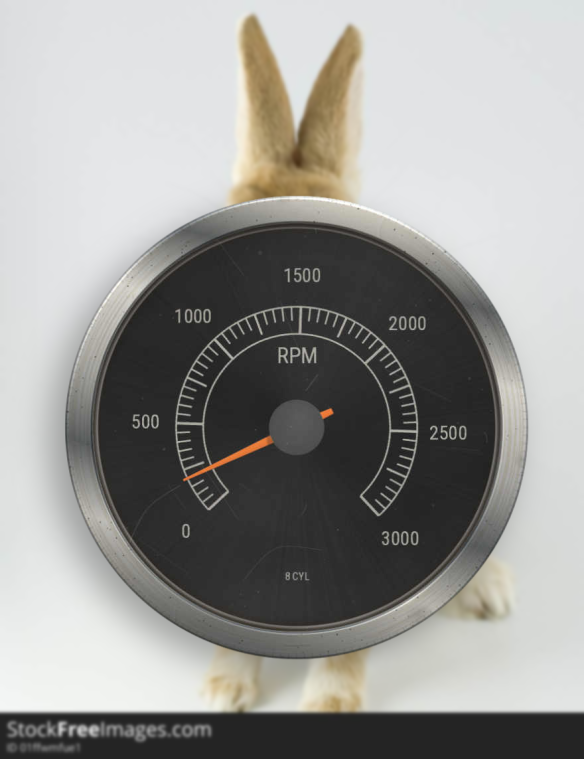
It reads 200 rpm
